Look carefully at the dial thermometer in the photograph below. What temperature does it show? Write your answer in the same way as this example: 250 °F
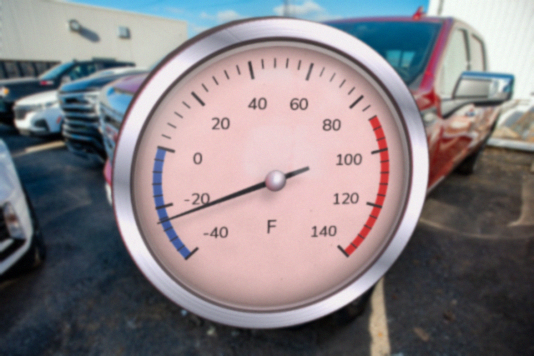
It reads -24 °F
